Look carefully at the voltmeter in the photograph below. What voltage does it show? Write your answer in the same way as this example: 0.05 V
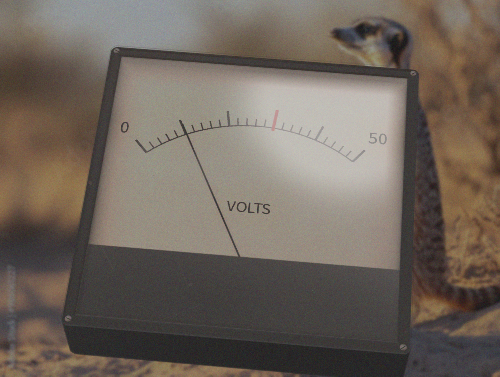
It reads 10 V
